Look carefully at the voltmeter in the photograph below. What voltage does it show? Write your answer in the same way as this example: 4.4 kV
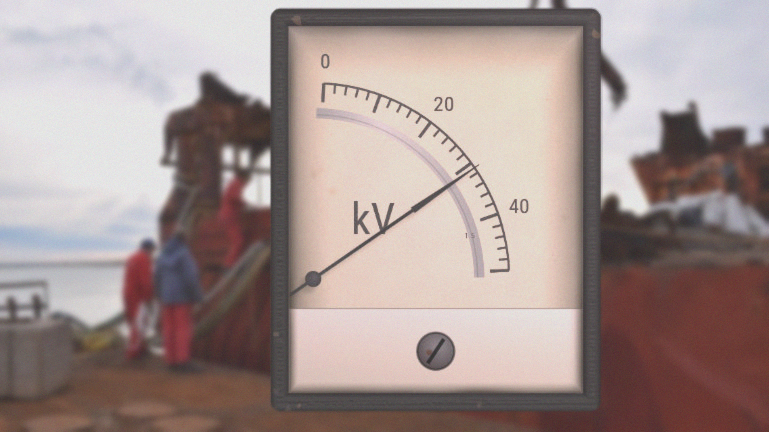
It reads 31 kV
